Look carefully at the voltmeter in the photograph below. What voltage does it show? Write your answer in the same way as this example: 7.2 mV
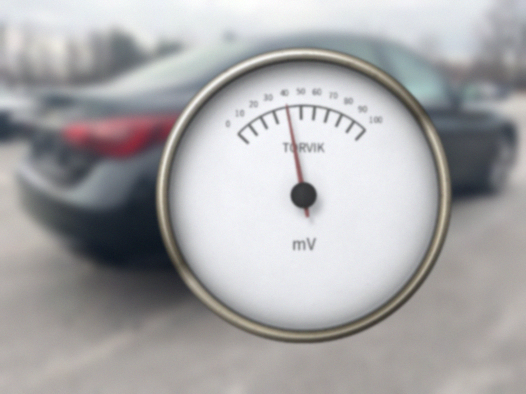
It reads 40 mV
